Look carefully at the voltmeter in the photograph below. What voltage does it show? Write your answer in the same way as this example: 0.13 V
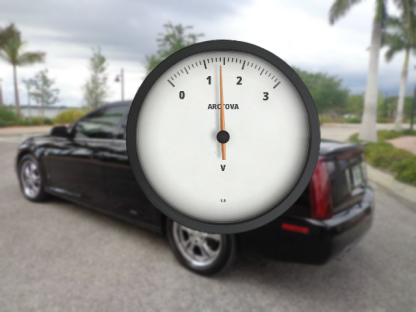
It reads 1.4 V
